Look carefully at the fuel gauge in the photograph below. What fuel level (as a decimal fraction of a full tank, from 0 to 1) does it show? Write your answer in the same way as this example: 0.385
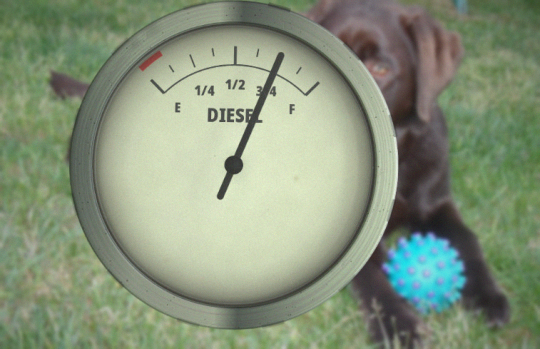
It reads 0.75
